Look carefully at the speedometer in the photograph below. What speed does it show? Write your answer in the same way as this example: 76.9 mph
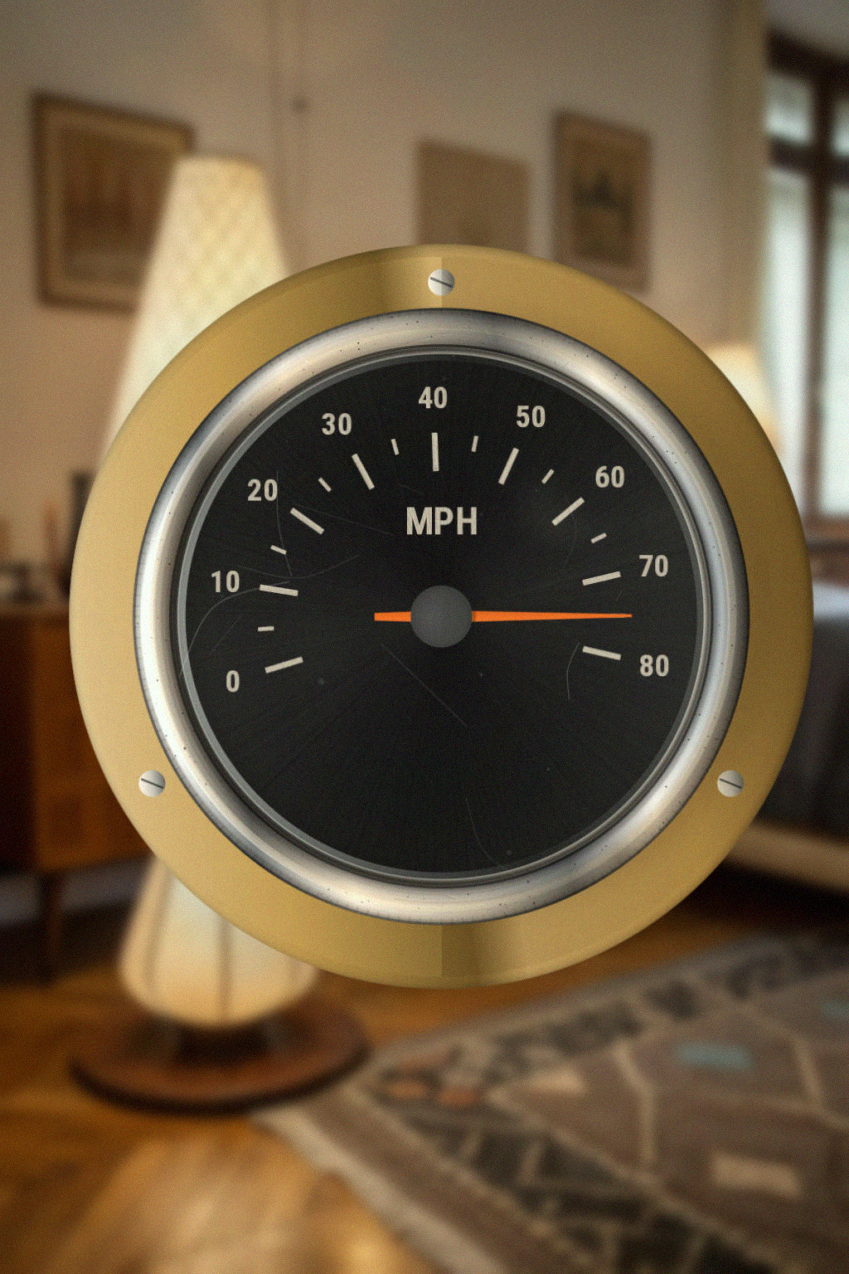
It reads 75 mph
